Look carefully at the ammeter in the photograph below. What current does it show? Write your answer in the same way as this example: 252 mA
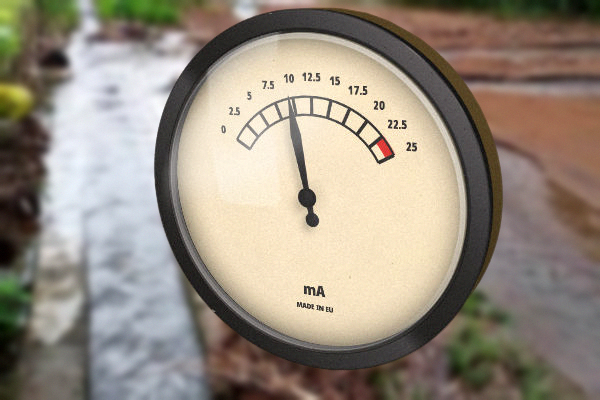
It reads 10 mA
